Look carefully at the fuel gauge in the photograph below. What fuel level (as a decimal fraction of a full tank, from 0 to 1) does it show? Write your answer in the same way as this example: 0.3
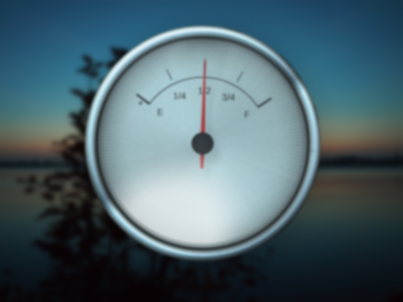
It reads 0.5
